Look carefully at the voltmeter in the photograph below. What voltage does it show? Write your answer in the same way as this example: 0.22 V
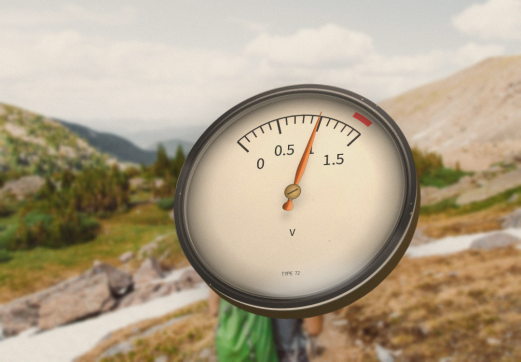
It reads 1 V
